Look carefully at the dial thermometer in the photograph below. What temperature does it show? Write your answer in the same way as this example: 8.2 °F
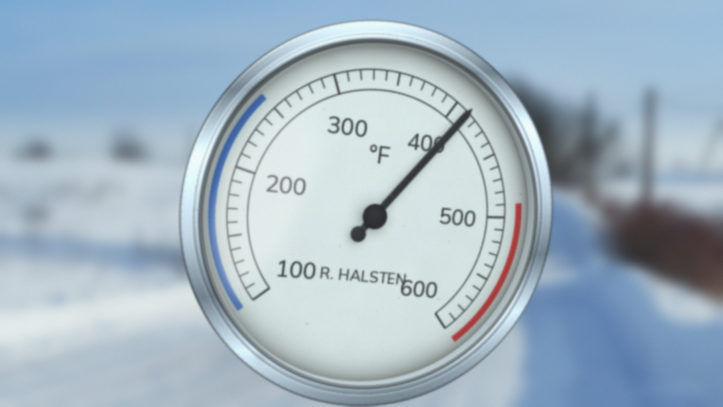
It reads 410 °F
